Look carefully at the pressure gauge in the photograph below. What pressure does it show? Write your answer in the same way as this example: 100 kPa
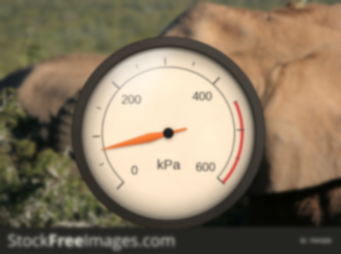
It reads 75 kPa
